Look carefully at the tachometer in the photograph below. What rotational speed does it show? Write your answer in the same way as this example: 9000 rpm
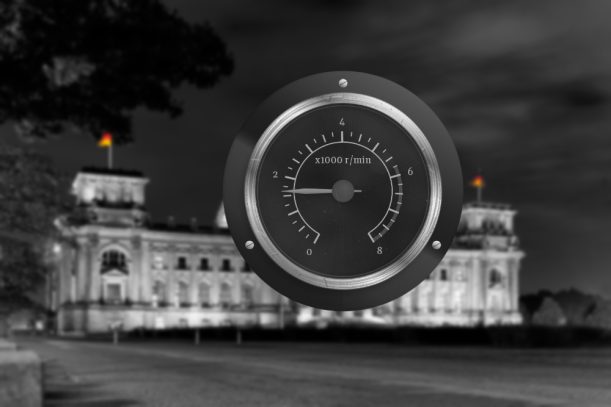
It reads 1625 rpm
